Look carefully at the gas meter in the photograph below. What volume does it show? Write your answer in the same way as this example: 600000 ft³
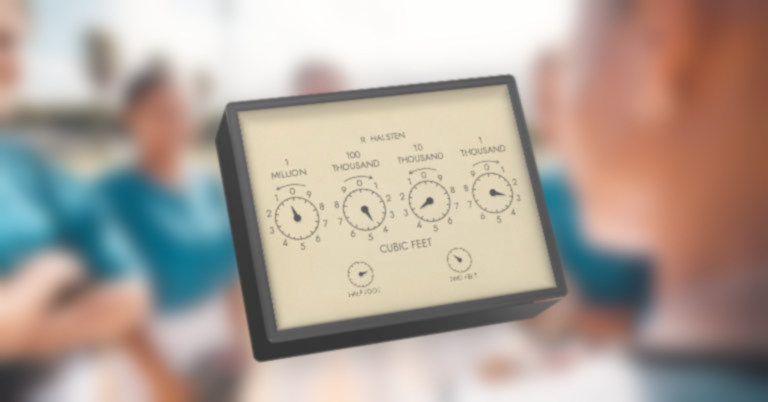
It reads 43300 ft³
